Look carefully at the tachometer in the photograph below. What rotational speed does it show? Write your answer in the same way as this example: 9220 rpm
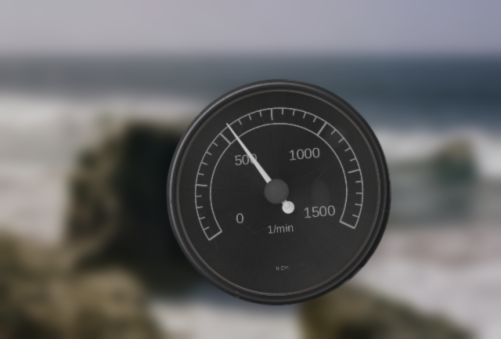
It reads 550 rpm
